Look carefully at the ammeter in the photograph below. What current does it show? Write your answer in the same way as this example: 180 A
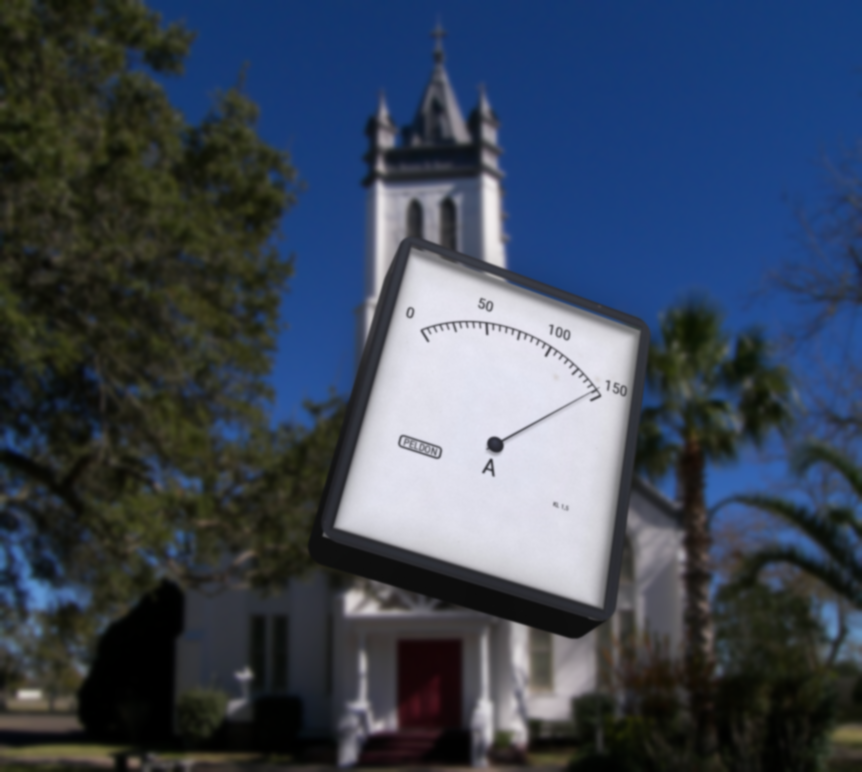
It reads 145 A
